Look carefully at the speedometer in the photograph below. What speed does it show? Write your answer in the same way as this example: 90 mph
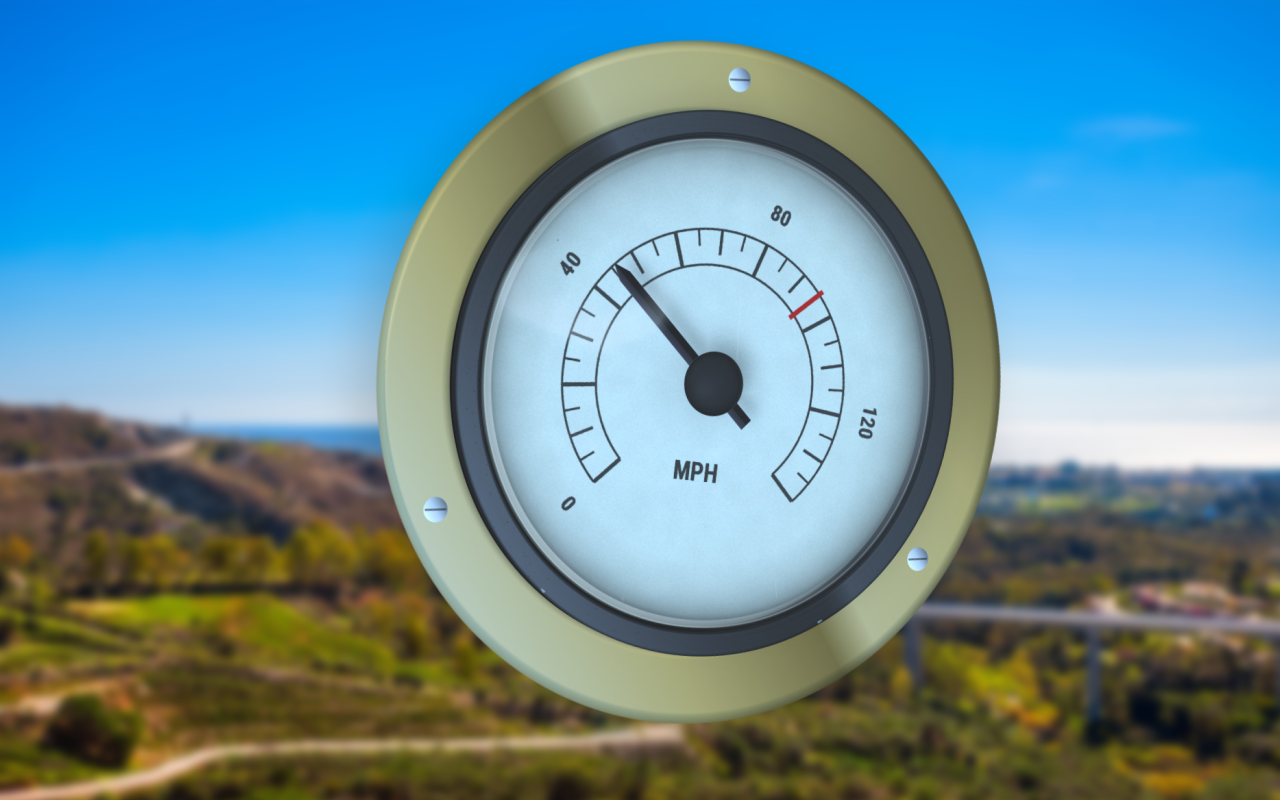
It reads 45 mph
